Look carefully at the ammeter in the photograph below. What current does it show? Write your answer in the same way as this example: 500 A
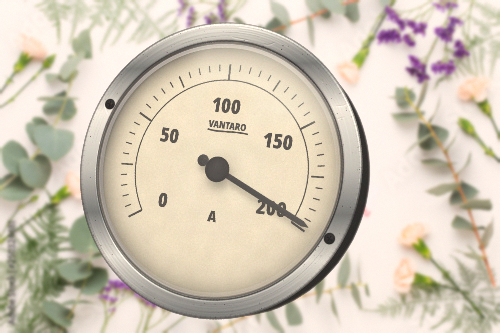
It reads 197.5 A
